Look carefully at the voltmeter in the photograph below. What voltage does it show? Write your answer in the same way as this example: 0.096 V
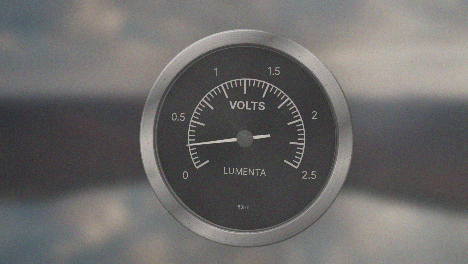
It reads 0.25 V
